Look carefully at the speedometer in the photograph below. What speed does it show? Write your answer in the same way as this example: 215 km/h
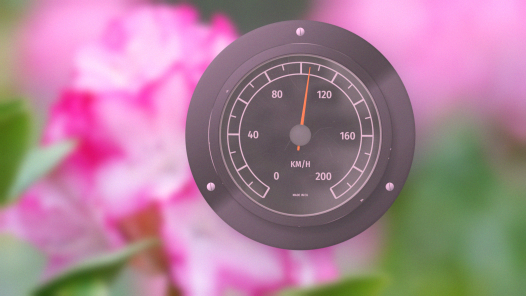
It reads 105 km/h
